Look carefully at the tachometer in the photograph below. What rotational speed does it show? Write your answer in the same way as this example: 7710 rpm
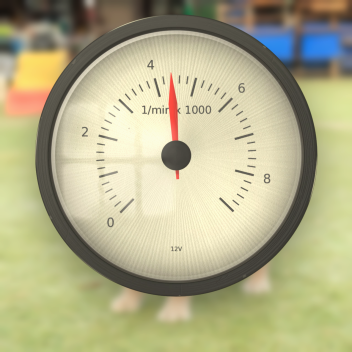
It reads 4400 rpm
